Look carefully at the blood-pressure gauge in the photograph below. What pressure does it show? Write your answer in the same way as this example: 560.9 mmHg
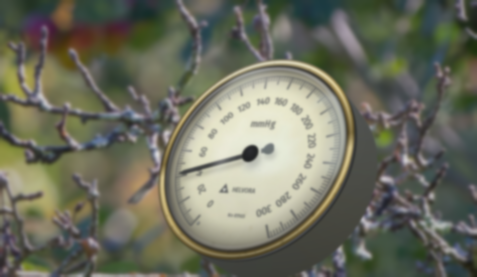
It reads 40 mmHg
